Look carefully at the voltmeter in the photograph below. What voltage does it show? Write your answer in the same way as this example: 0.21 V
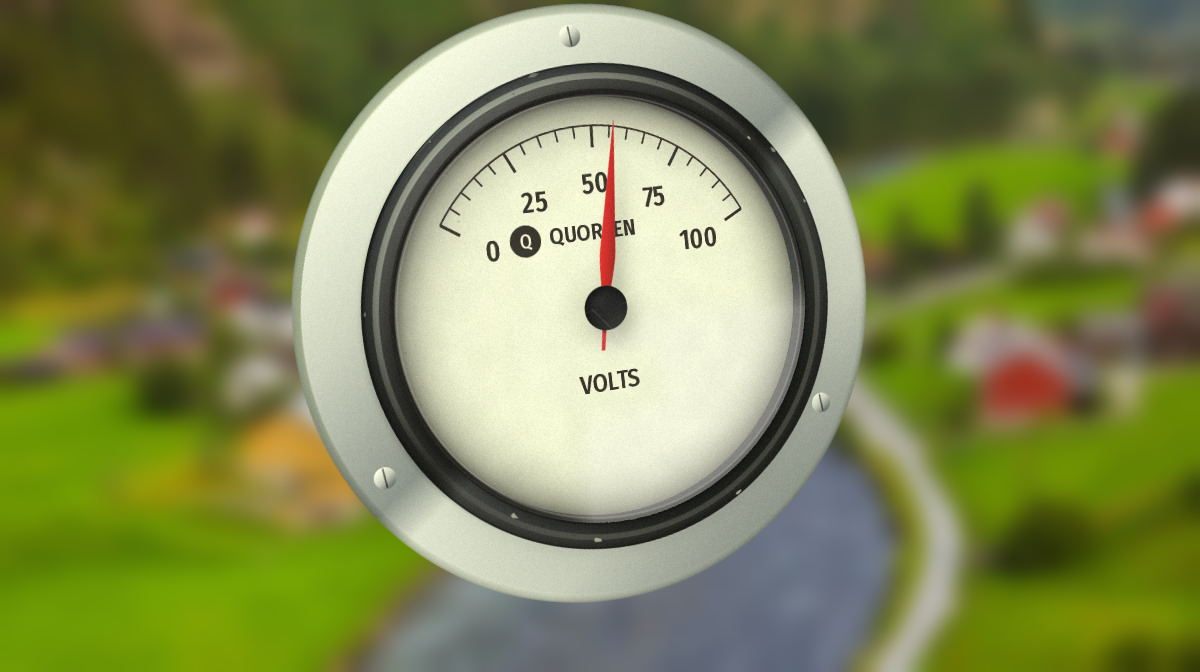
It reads 55 V
